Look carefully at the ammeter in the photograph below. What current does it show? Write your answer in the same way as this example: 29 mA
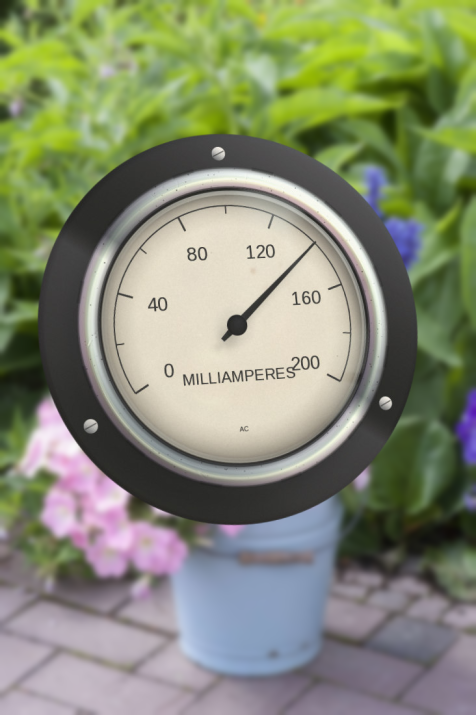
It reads 140 mA
